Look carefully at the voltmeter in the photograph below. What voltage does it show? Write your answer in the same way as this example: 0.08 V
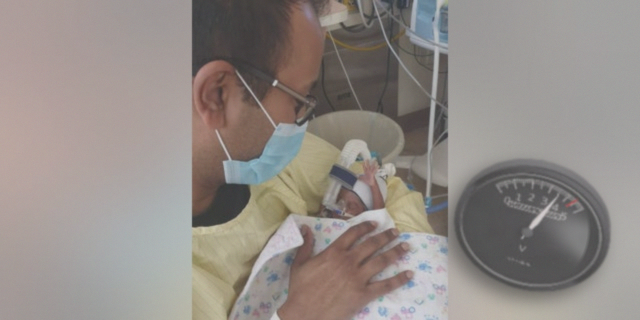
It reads 3.5 V
